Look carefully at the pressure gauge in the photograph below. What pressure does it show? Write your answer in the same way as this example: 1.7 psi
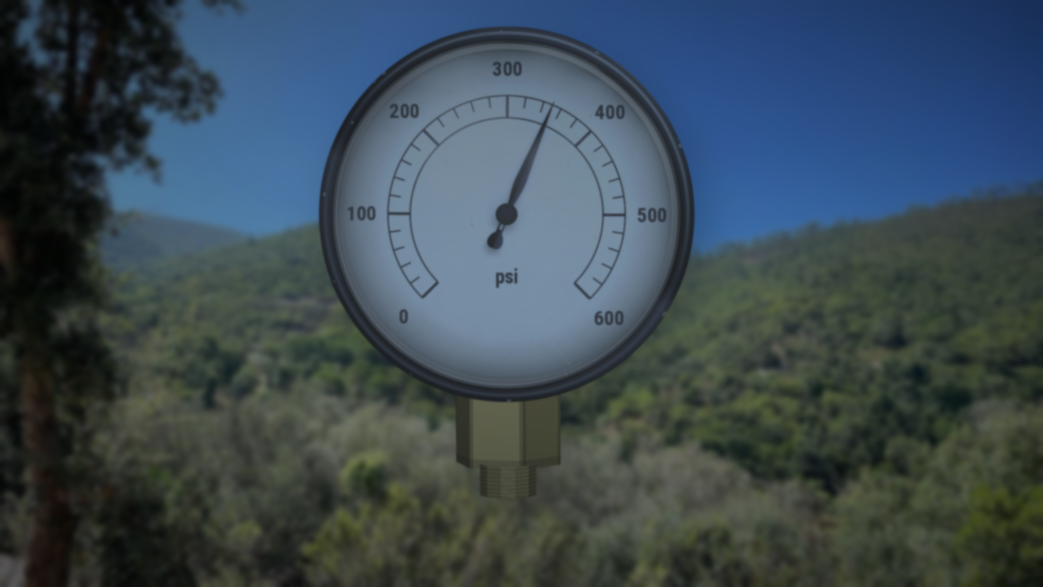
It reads 350 psi
